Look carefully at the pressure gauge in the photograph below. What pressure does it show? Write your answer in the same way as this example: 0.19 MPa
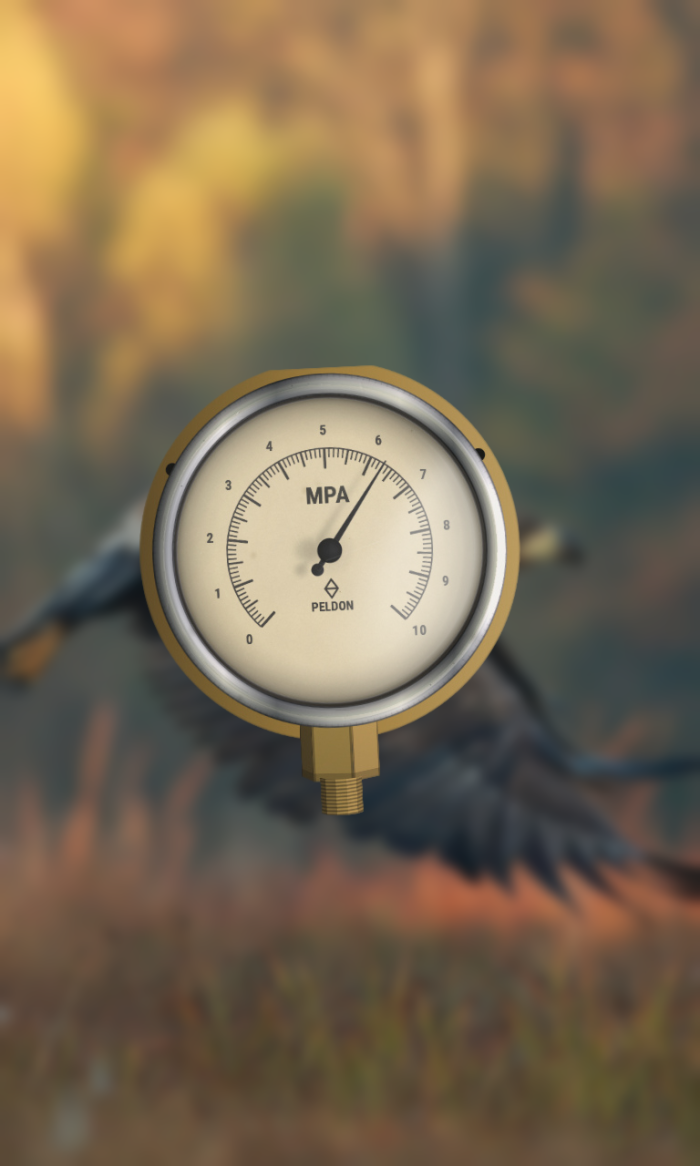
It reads 6.3 MPa
